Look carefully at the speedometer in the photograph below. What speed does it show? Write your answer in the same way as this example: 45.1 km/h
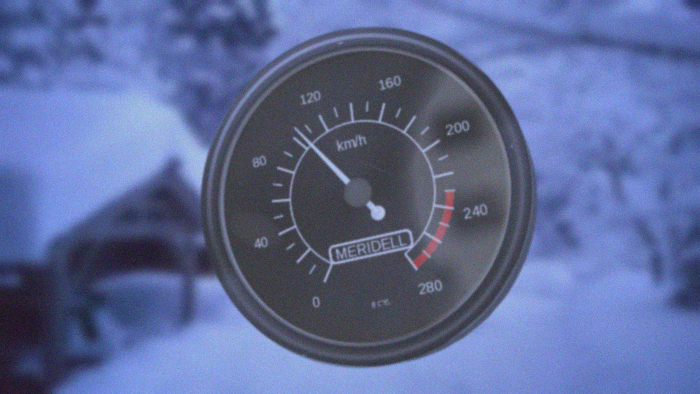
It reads 105 km/h
